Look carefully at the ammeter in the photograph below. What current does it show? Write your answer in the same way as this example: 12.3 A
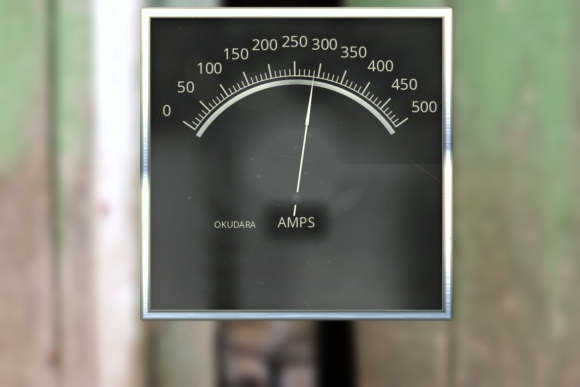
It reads 290 A
